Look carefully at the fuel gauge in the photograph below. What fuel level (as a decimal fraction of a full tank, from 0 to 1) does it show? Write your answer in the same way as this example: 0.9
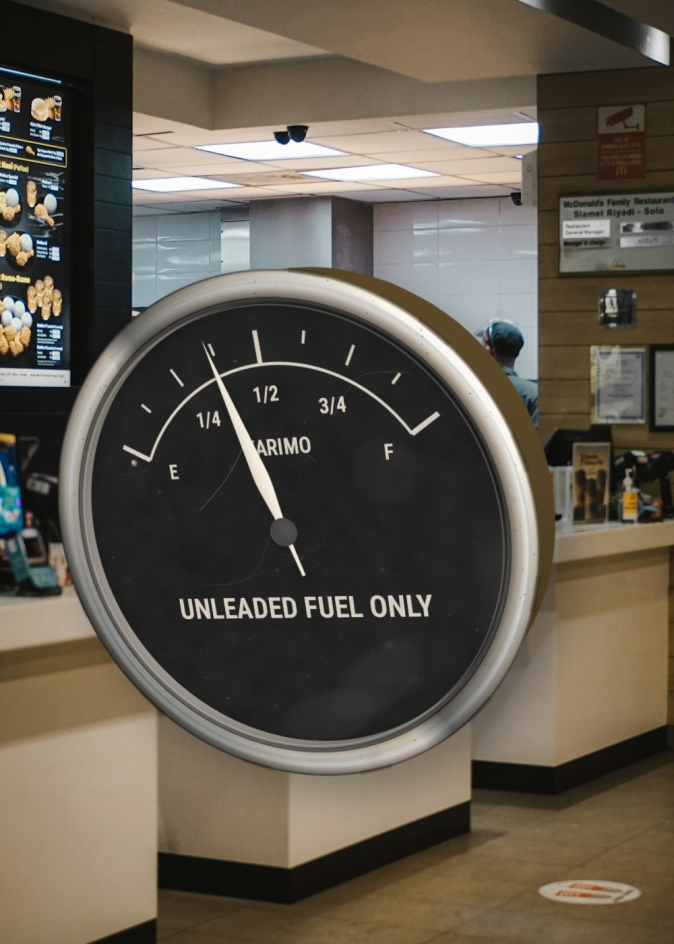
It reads 0.375
